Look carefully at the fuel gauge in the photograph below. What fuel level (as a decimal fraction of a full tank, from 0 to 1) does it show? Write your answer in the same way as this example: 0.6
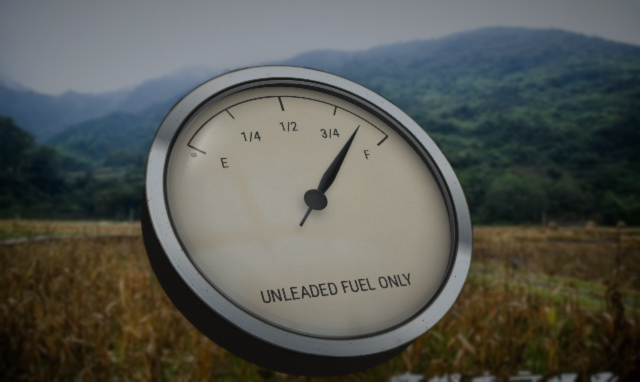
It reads 0.875
